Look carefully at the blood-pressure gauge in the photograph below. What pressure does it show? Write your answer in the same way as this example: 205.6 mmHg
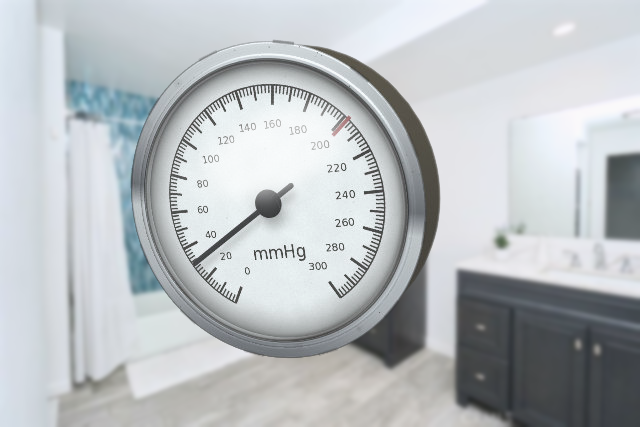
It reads 30 mmHg
